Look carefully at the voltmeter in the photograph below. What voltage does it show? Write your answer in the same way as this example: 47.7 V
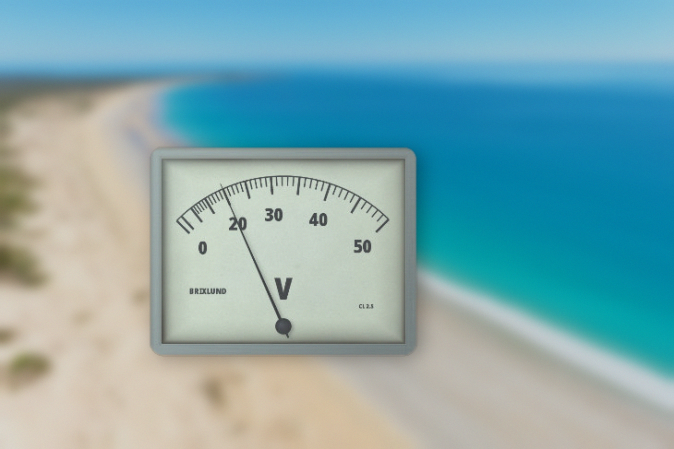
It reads 20 V
